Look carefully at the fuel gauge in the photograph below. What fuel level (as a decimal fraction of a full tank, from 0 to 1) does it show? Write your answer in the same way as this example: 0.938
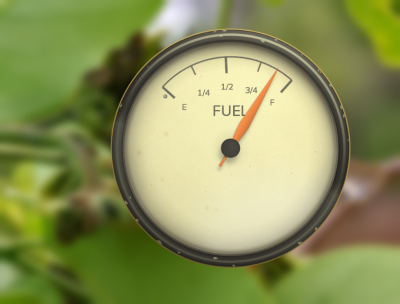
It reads 0.875
